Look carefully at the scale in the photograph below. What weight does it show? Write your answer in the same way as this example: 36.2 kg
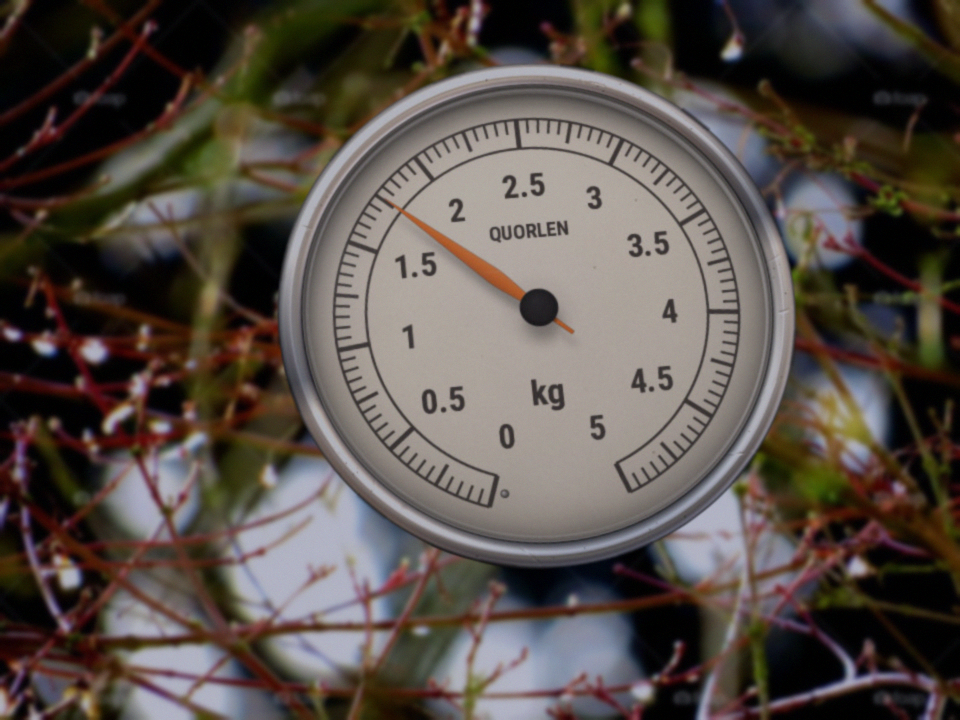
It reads 1.75 kg
